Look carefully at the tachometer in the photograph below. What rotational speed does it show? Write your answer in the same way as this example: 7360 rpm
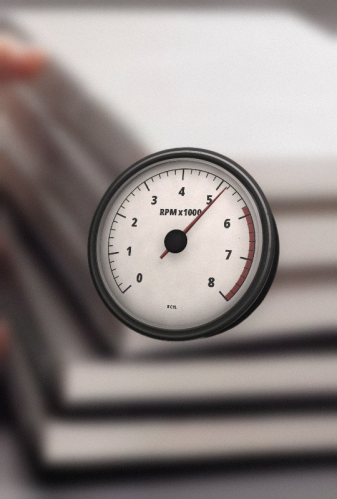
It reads 5200 rpm
